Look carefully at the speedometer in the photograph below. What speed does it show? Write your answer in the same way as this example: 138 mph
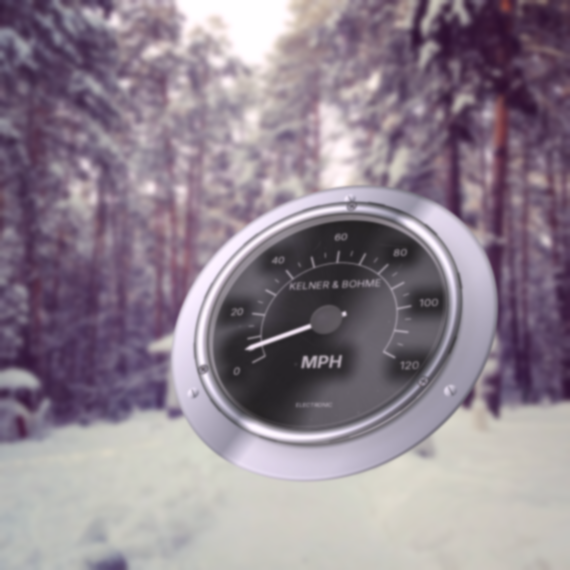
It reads 5 mph
